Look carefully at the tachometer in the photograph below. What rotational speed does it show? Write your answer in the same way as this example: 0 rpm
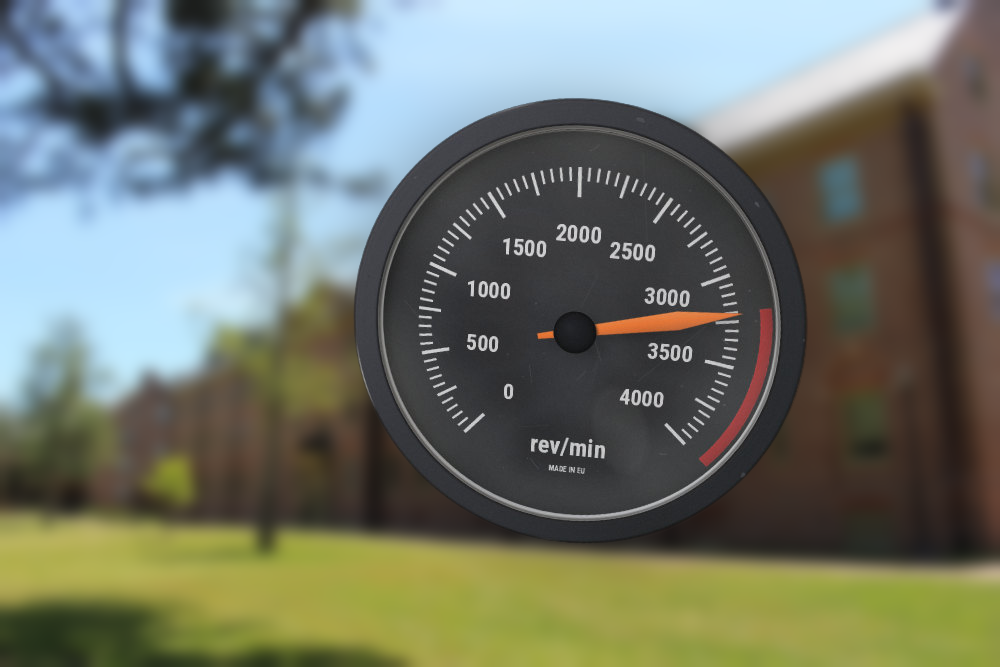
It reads 3200 rpm
